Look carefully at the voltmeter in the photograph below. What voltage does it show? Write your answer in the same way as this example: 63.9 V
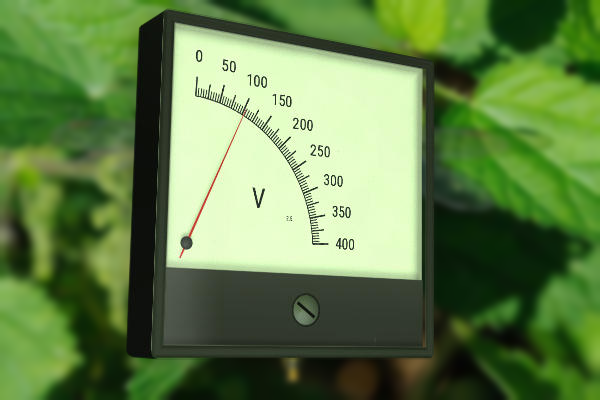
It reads 100 V
